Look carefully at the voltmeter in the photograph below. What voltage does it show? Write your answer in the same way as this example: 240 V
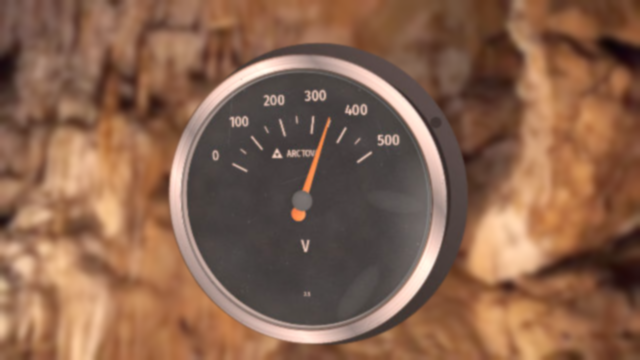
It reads 350 V
